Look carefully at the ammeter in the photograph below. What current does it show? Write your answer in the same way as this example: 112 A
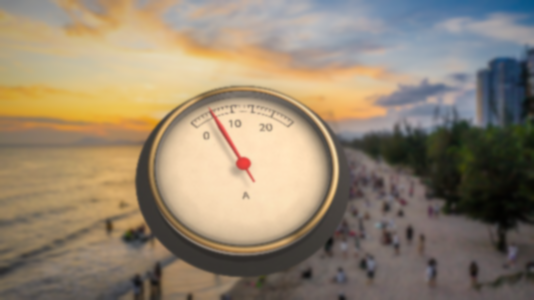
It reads 5 A
